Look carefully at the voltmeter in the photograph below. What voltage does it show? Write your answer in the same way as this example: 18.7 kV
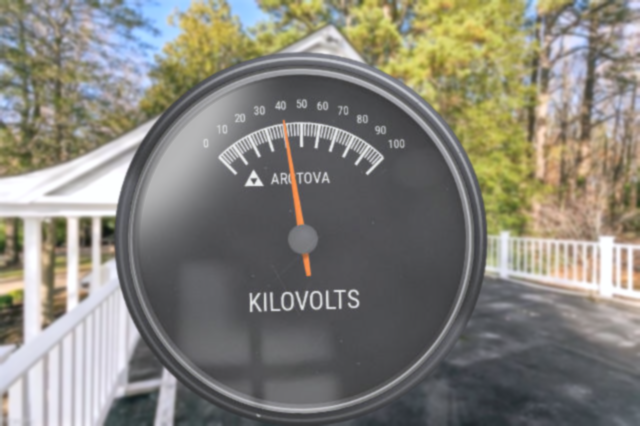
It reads 40 kV
